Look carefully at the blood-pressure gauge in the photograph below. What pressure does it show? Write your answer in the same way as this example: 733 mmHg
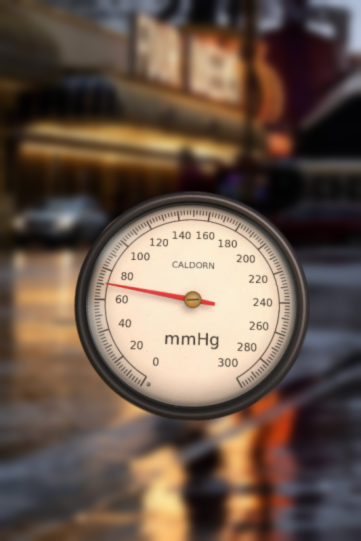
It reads 70 mmHg
